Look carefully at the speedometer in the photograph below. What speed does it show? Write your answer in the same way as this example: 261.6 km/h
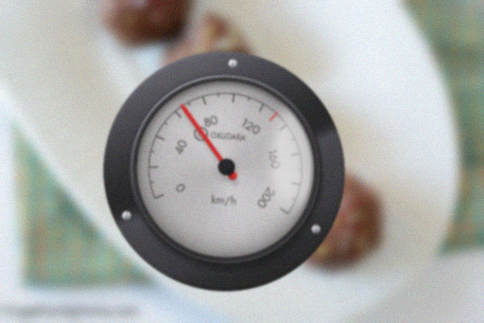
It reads 65 km/h
